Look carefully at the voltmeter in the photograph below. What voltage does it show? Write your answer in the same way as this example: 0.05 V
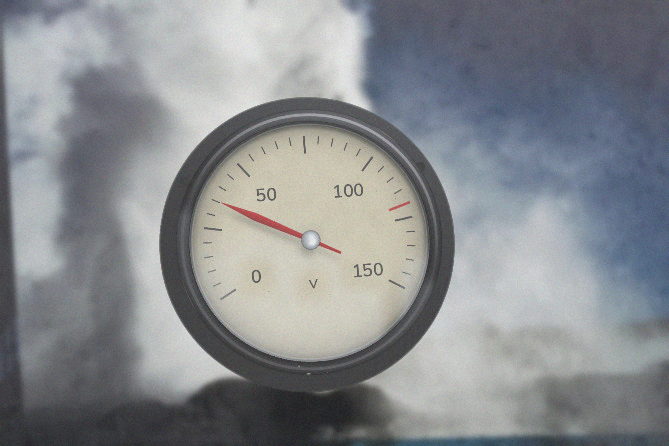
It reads 35 V
